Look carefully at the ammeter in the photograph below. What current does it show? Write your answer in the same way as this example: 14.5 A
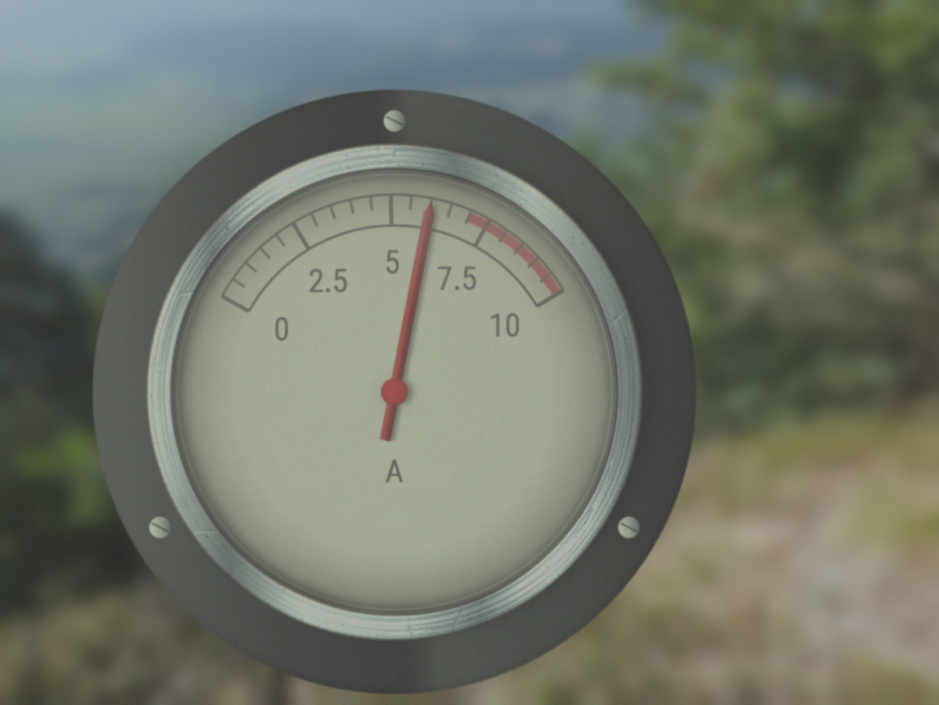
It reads 6 A
